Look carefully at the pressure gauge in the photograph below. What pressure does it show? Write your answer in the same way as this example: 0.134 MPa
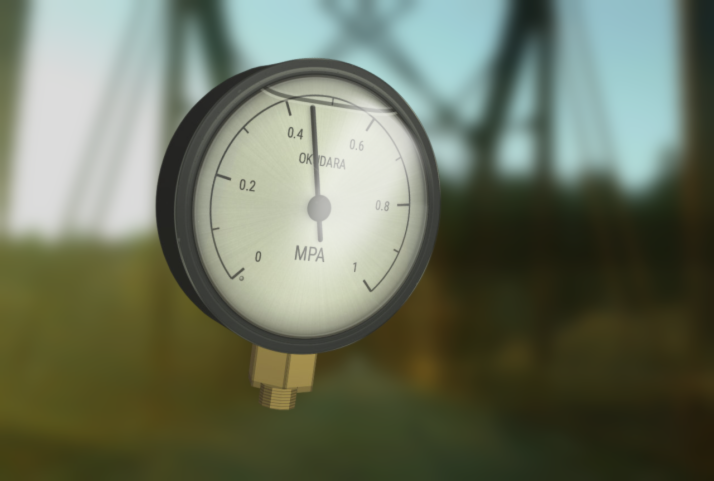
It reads 0.45 MPa
